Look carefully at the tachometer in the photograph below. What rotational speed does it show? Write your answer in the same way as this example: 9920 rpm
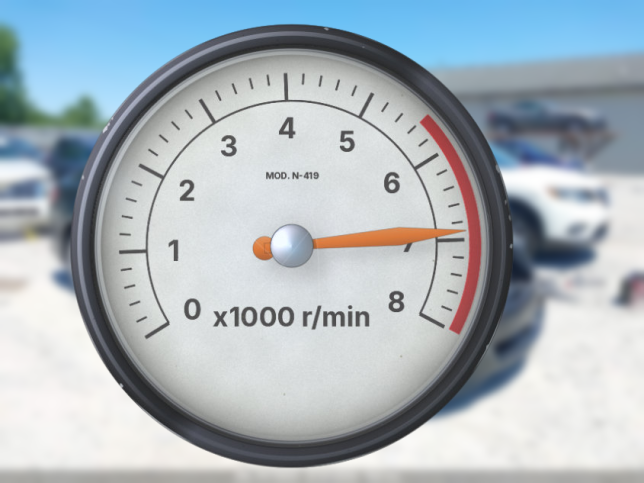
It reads 6900 rpm
